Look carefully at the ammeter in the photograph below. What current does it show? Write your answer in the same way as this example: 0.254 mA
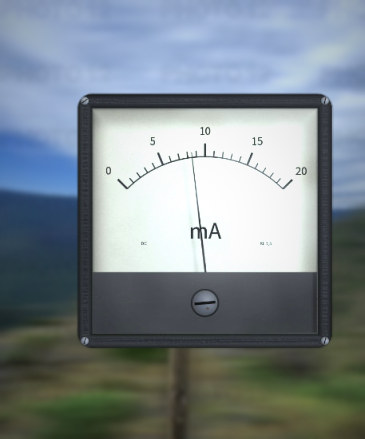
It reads 8.5 mA
